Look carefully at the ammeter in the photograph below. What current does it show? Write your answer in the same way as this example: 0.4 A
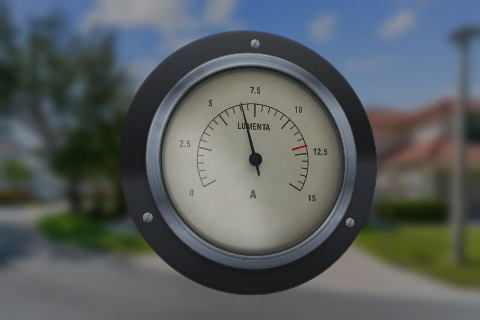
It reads 6.5 A
